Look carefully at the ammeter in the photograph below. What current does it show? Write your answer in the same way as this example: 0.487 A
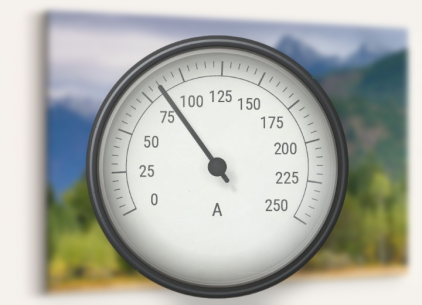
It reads 85 A
